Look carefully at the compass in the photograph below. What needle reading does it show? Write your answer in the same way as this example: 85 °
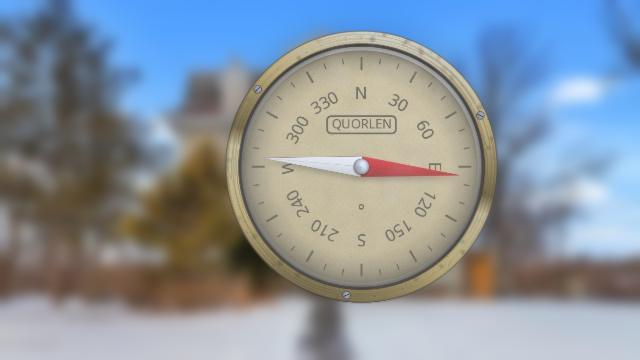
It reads 95 °
